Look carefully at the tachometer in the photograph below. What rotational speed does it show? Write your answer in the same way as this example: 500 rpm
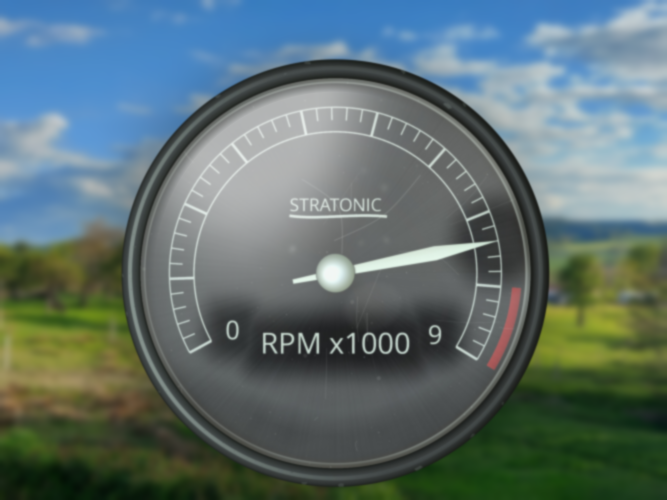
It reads 7400 rpm
